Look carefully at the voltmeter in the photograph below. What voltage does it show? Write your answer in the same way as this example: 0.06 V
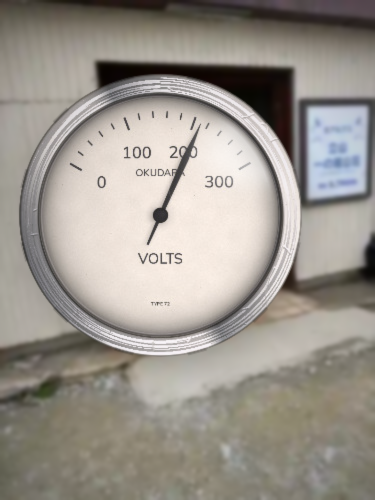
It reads 210 V
